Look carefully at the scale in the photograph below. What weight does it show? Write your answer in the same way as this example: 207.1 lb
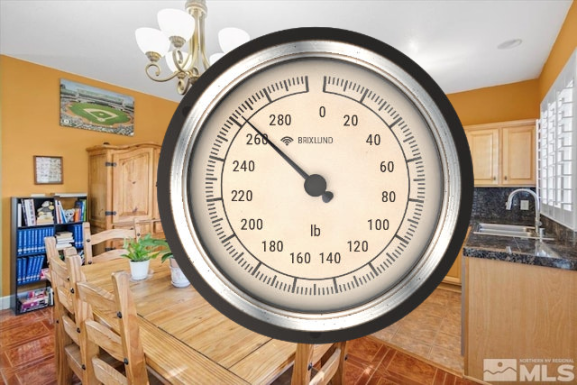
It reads 264 lb
